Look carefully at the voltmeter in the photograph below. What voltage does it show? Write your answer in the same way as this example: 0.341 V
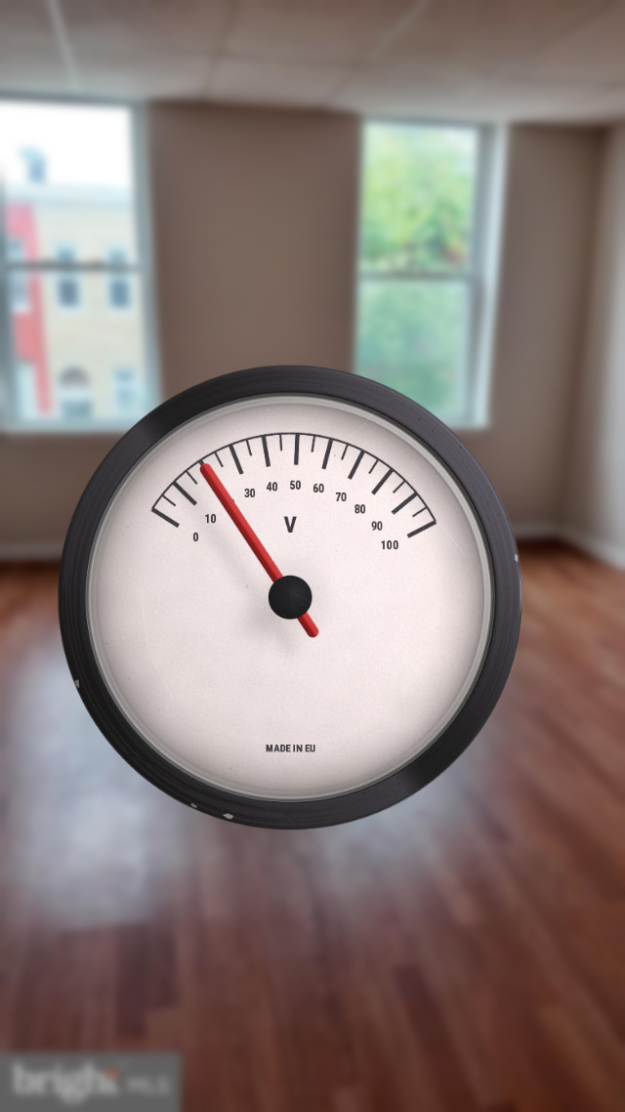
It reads 20 V
